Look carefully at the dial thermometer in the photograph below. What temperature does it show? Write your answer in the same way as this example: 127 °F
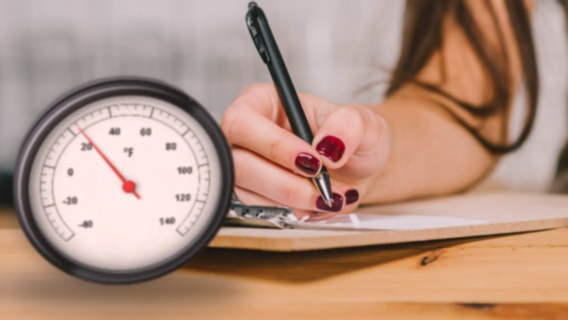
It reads 24 °F
